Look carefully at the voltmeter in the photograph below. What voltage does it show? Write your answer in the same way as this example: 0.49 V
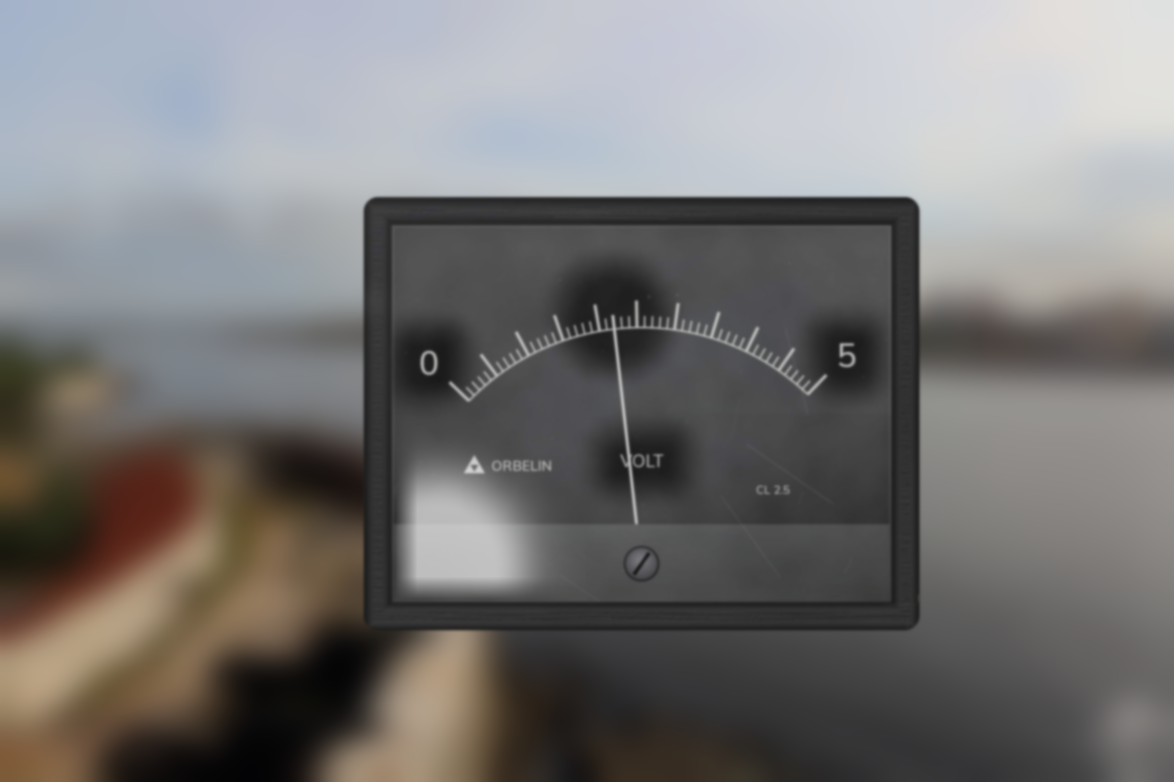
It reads 2.2 V
